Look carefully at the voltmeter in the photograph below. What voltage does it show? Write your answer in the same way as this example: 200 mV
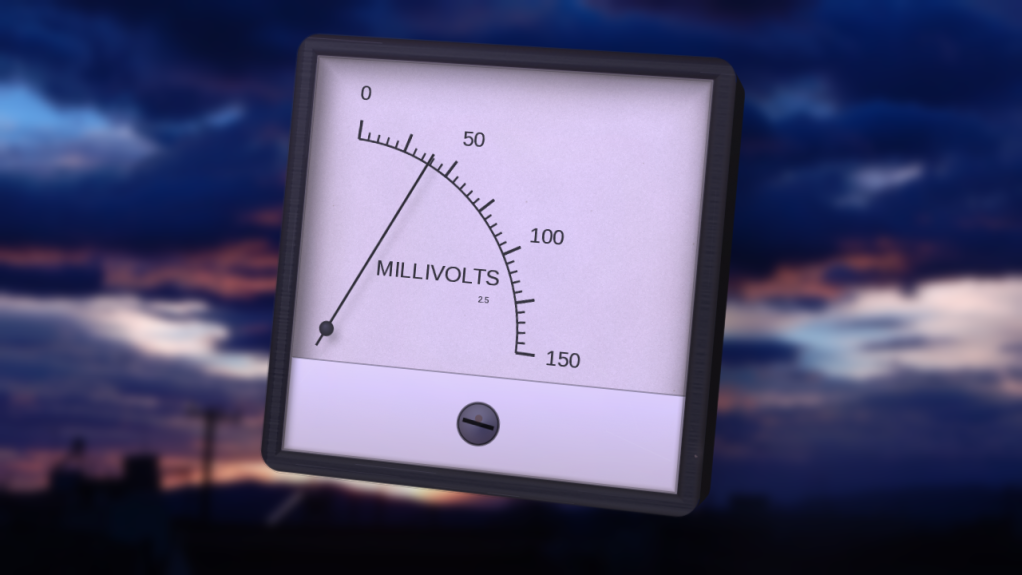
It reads 40 mV
